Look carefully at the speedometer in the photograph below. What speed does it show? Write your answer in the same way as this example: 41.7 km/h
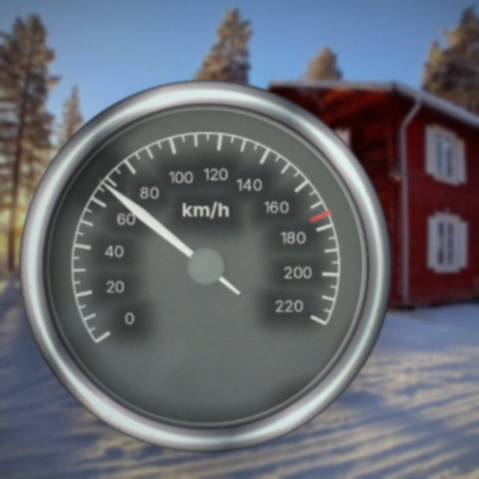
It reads 67.5 km/h
